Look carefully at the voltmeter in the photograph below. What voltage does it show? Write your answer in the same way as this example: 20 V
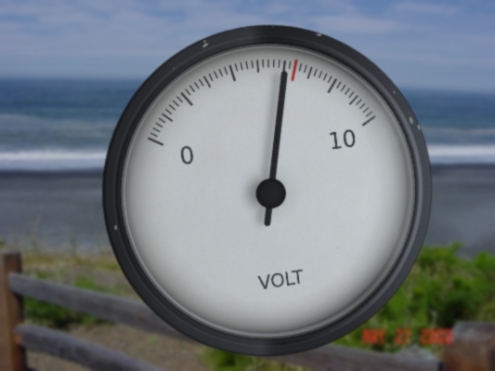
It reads 6 V
